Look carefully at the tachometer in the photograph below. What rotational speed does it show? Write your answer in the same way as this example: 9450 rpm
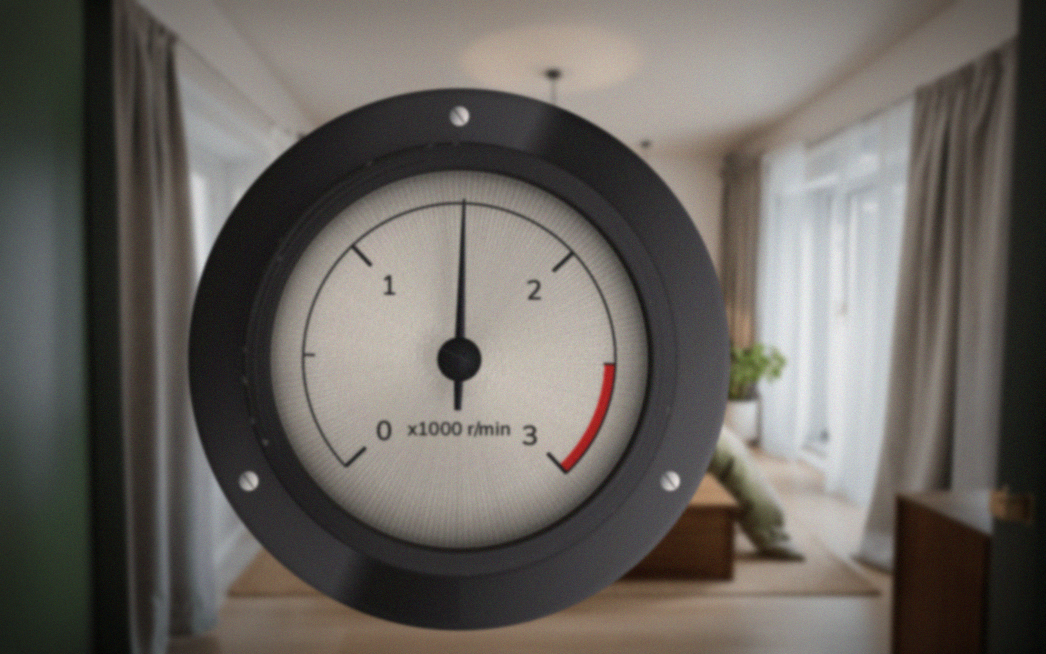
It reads 1500 rpm
